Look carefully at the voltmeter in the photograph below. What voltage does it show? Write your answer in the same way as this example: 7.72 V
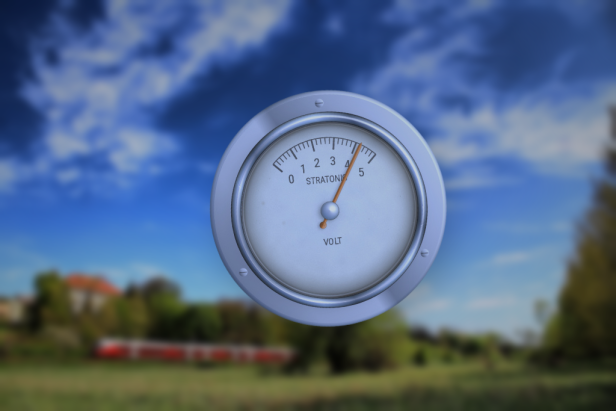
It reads 4.2 V
